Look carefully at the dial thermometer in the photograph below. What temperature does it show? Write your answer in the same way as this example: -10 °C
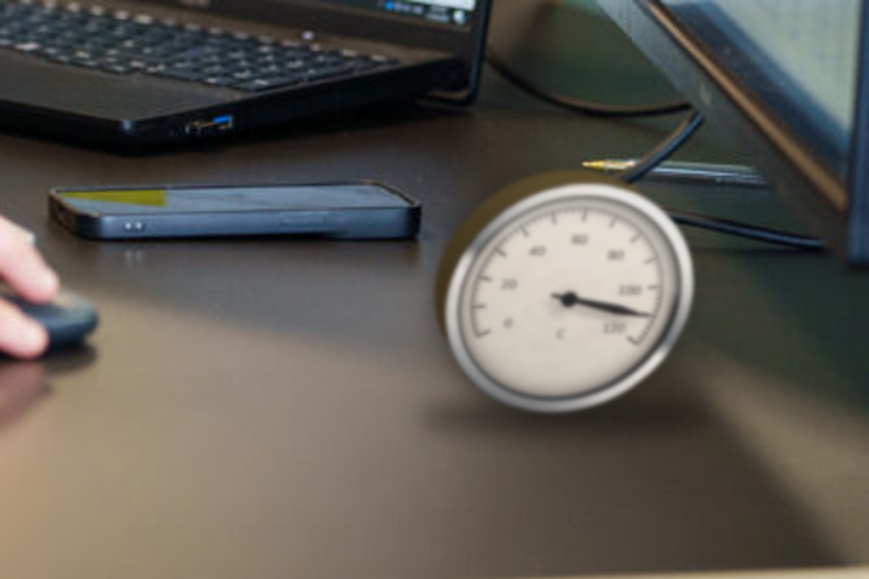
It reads 110 °C
